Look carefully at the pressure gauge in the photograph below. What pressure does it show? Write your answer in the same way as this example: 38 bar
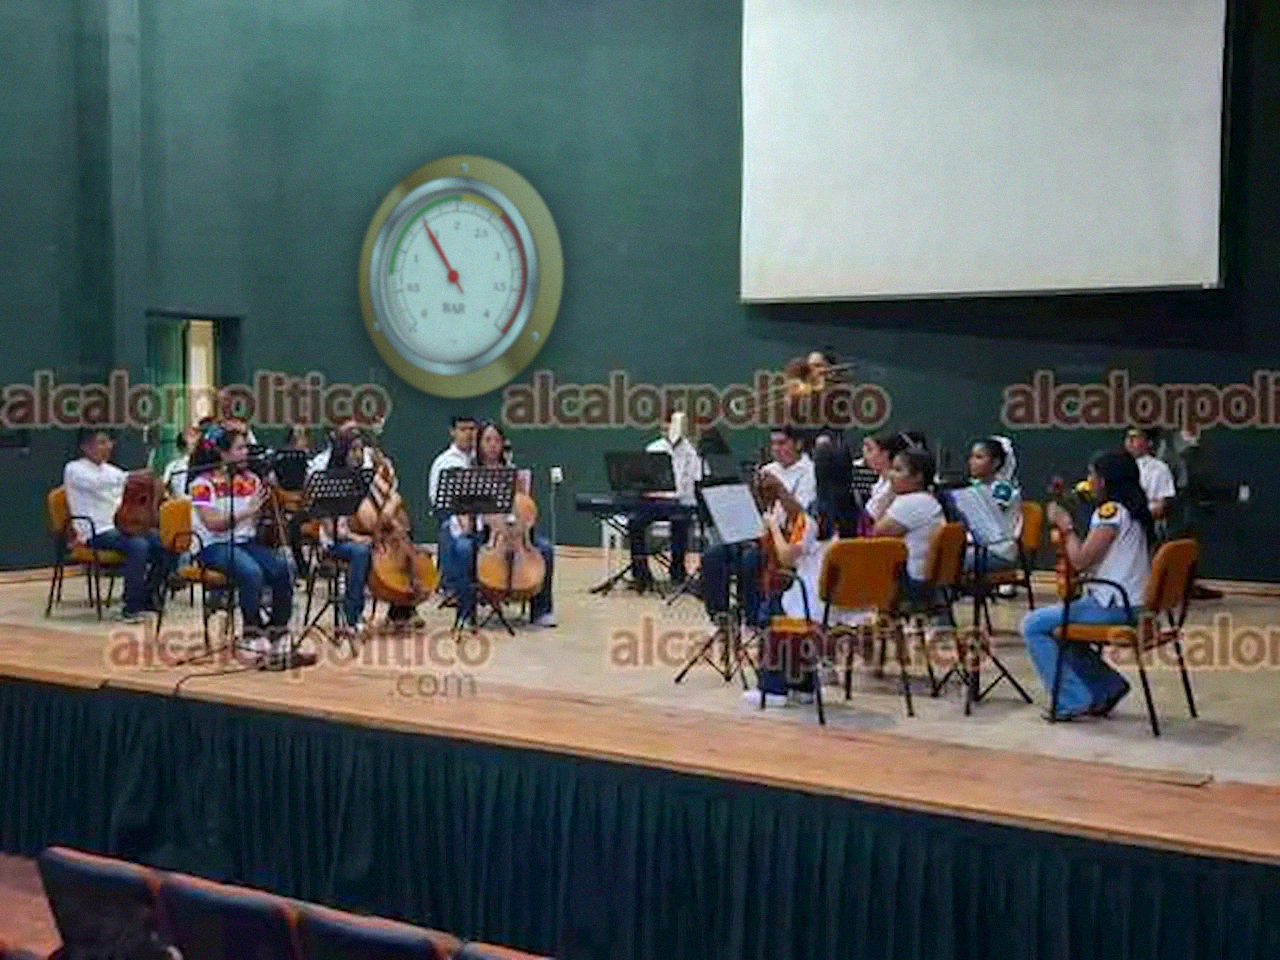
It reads 1.5 bar
